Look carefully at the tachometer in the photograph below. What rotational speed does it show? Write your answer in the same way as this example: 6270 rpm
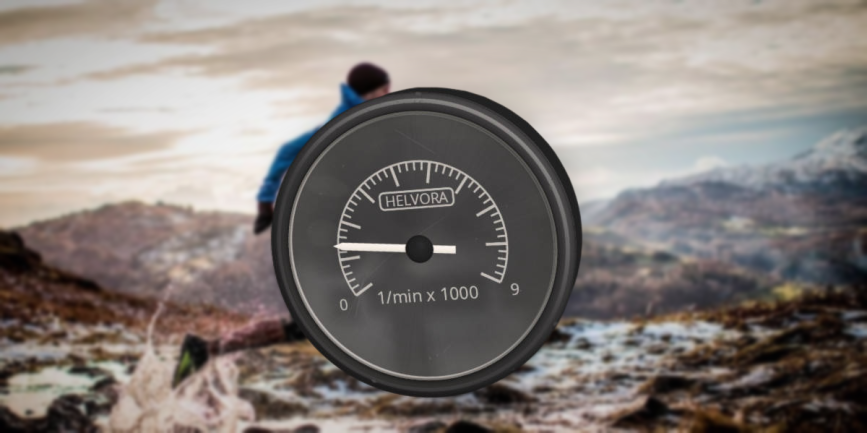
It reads 1400 rpm
